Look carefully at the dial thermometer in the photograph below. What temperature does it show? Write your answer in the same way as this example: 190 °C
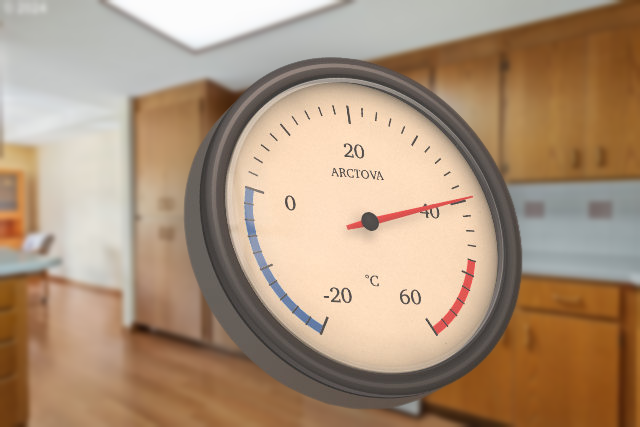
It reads 40 °C
